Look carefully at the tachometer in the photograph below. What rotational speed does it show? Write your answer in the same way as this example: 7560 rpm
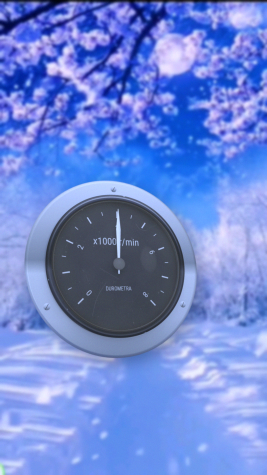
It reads 4000 rpm
